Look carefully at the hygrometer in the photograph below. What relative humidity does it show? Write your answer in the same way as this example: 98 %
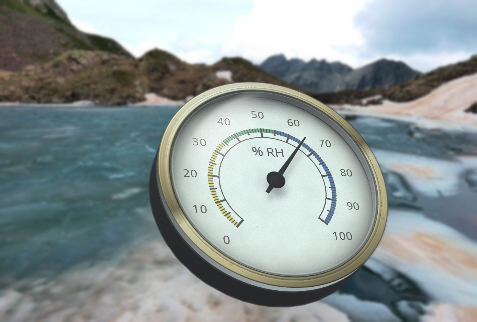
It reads 65 %
